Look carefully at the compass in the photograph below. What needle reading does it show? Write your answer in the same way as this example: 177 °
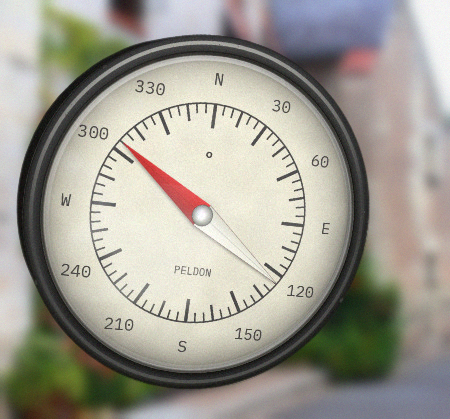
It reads 305 °
